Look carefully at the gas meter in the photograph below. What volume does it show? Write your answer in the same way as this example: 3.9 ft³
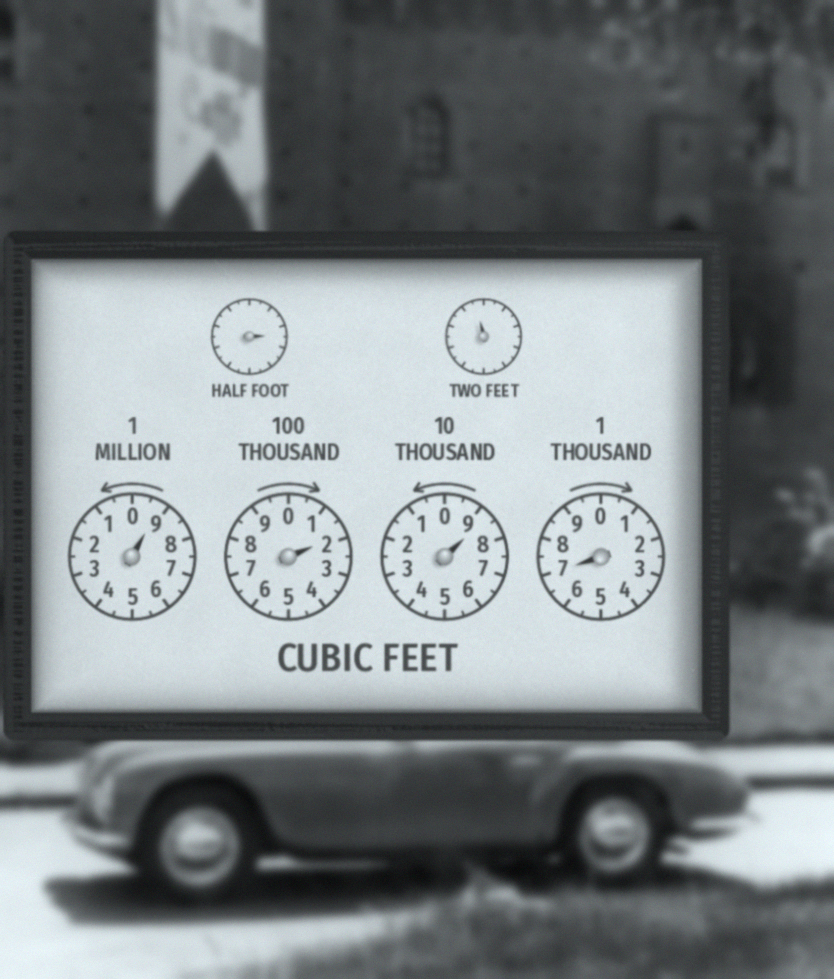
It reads 918700 ft³
